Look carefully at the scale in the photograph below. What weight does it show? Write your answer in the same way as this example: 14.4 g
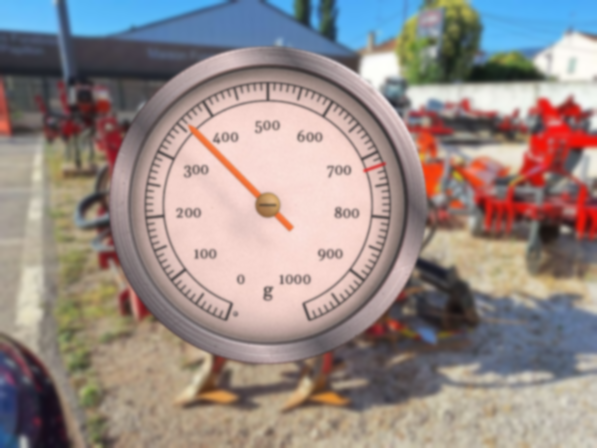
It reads 360 g
